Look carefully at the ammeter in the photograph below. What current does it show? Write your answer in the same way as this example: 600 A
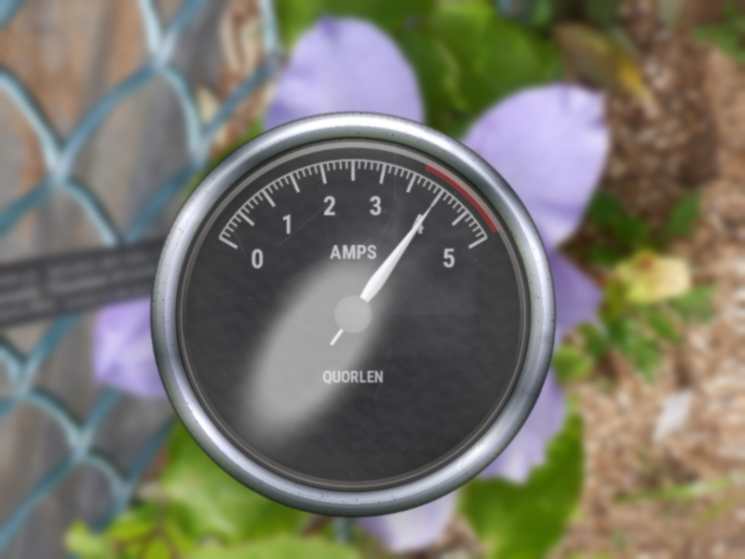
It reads 4 A
